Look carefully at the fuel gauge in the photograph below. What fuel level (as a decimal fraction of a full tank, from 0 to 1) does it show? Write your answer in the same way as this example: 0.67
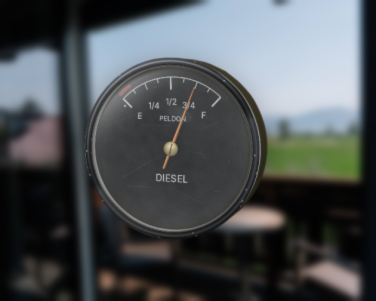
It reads 0.75
